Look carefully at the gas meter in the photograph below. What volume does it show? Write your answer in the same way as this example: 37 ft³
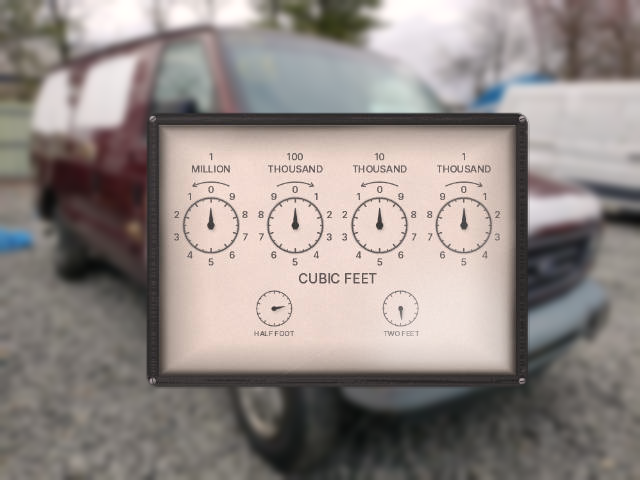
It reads 0 ft³
